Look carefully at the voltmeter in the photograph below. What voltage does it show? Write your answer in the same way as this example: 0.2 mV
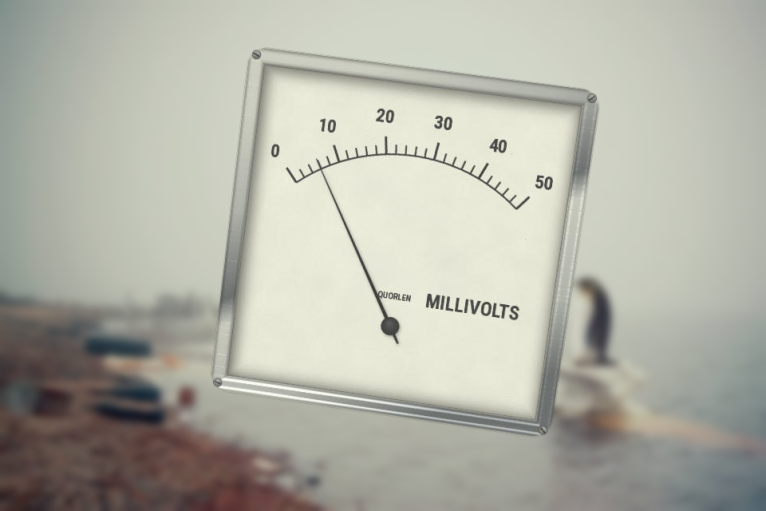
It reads 6 mV
